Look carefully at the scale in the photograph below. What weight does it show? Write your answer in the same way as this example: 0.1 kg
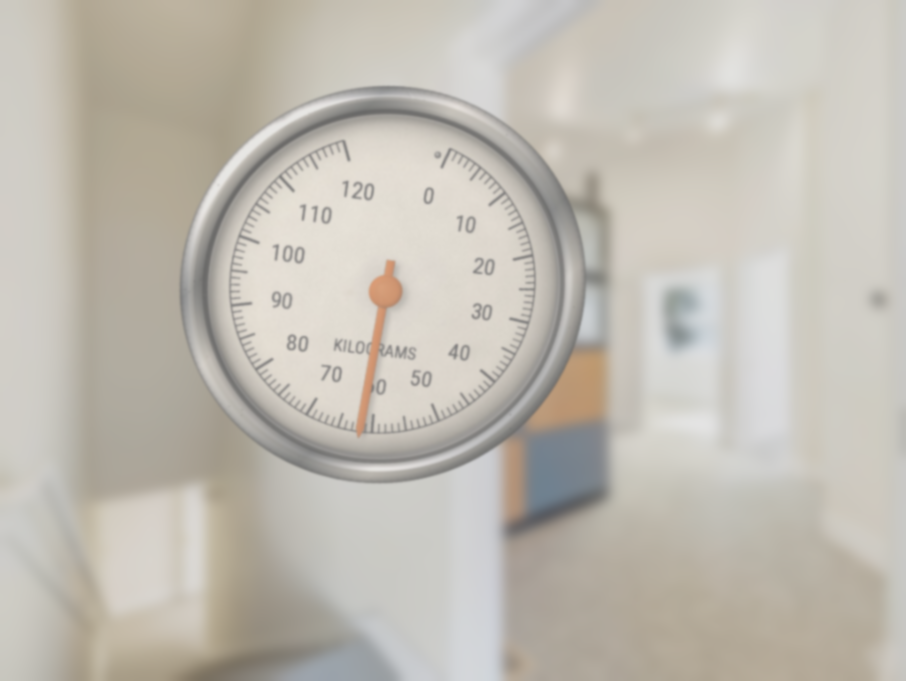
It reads 62 kg
